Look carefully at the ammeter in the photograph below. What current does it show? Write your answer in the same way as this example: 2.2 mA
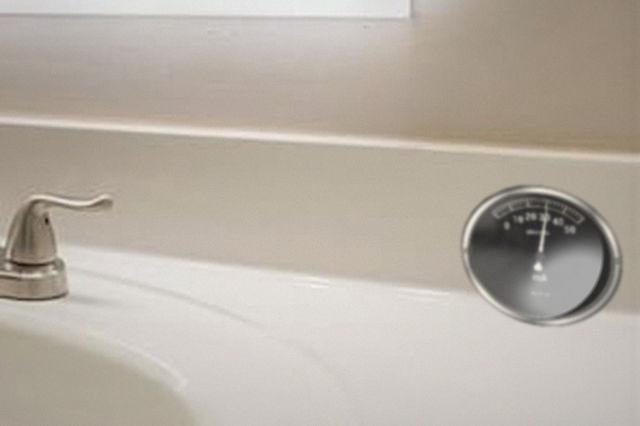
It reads 30 mA
